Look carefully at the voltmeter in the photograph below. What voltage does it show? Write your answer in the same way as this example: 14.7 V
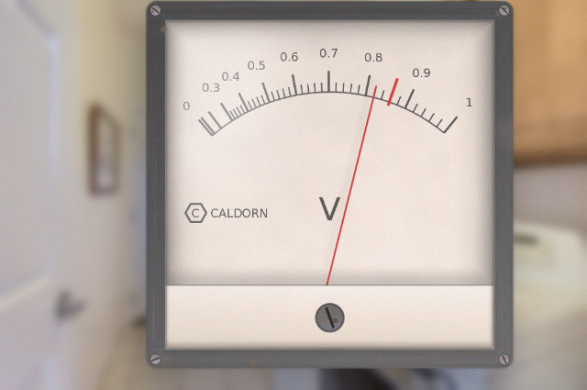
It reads 0.82 V
